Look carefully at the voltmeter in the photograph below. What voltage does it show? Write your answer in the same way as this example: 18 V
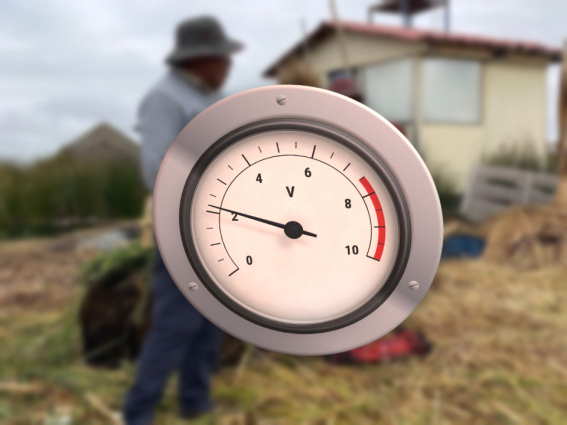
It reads 2.25 V
